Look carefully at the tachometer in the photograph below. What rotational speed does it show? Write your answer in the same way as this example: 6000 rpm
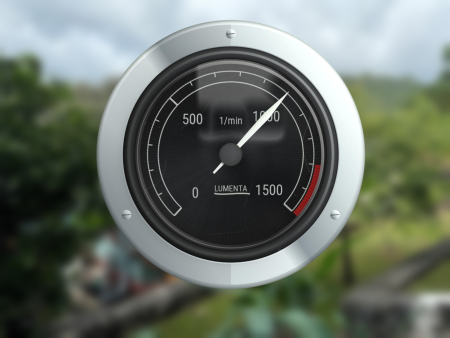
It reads 1000 rpm
